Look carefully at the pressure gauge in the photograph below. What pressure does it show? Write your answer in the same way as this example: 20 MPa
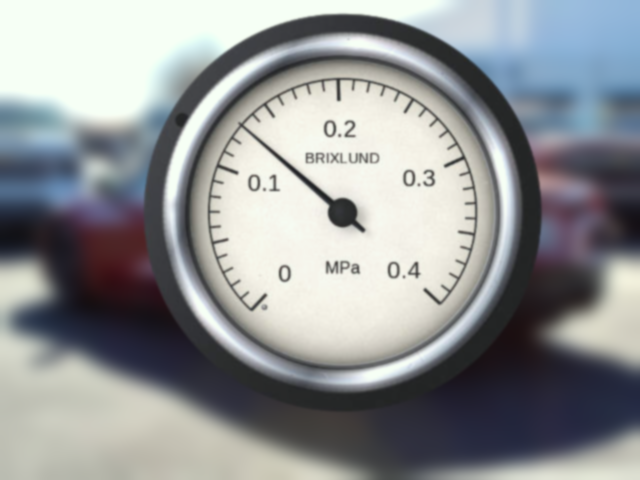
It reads 0.13 MPa
